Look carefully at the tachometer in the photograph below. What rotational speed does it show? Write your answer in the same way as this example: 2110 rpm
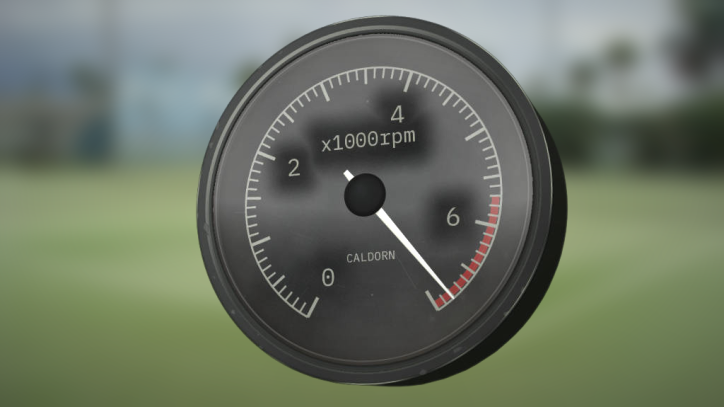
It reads 6800 rpm
